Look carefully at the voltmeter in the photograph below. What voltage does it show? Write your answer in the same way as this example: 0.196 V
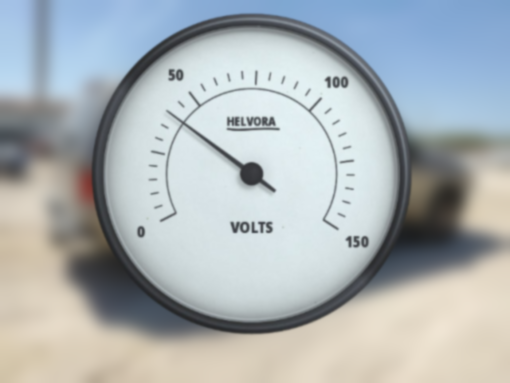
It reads 40 V
